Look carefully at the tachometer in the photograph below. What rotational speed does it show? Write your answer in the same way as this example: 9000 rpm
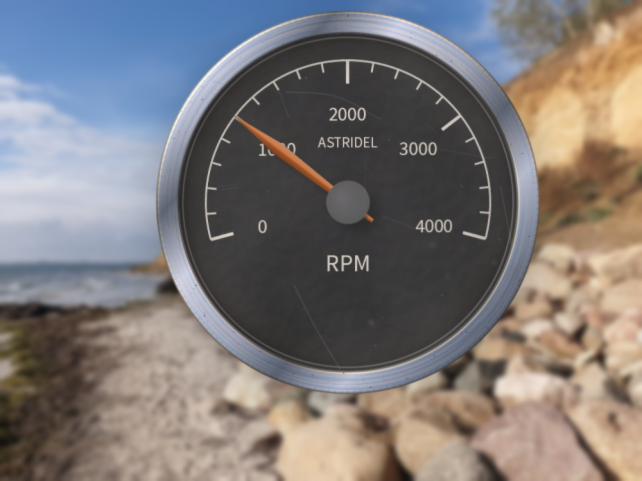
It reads 1000 rpm
